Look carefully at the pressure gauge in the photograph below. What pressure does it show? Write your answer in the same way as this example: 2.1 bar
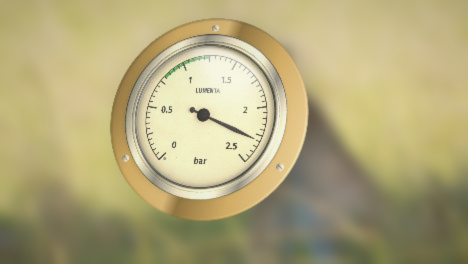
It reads 2.3 bar
